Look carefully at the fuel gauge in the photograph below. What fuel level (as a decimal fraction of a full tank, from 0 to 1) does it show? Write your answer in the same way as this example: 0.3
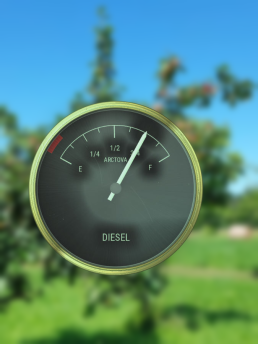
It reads 0.75
